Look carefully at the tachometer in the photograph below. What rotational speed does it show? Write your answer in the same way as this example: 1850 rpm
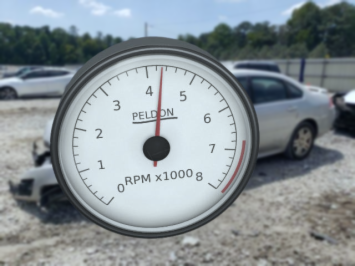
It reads 4300 rpm
